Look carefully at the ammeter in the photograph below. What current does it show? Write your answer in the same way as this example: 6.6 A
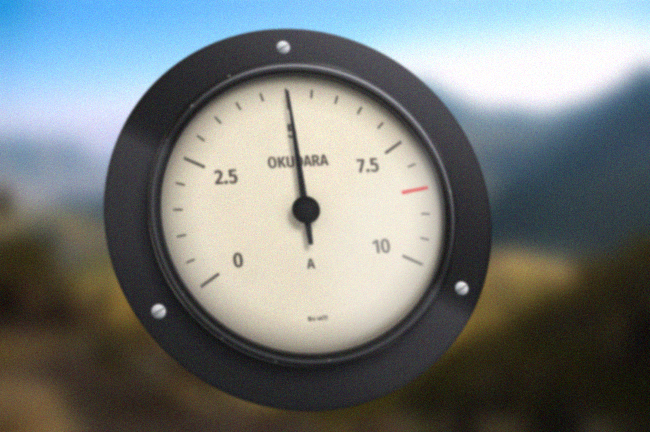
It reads 5 A
